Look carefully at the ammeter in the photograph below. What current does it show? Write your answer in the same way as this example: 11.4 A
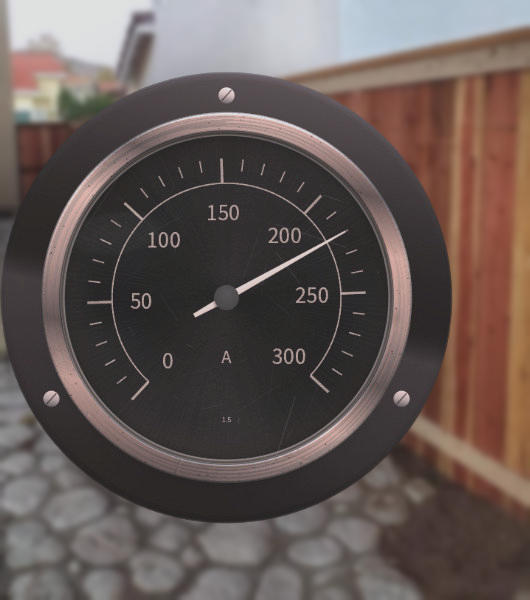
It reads 220 A
